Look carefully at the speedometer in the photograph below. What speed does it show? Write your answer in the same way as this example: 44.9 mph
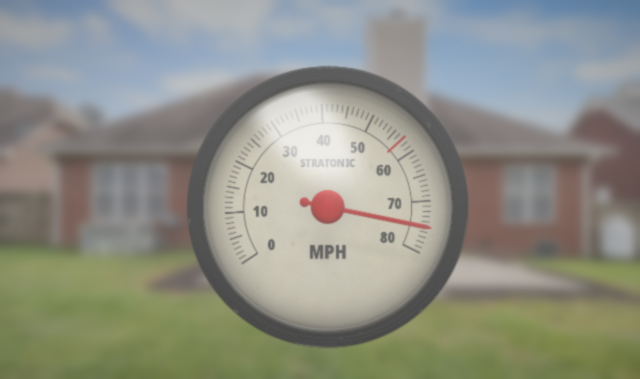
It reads 75 mph
